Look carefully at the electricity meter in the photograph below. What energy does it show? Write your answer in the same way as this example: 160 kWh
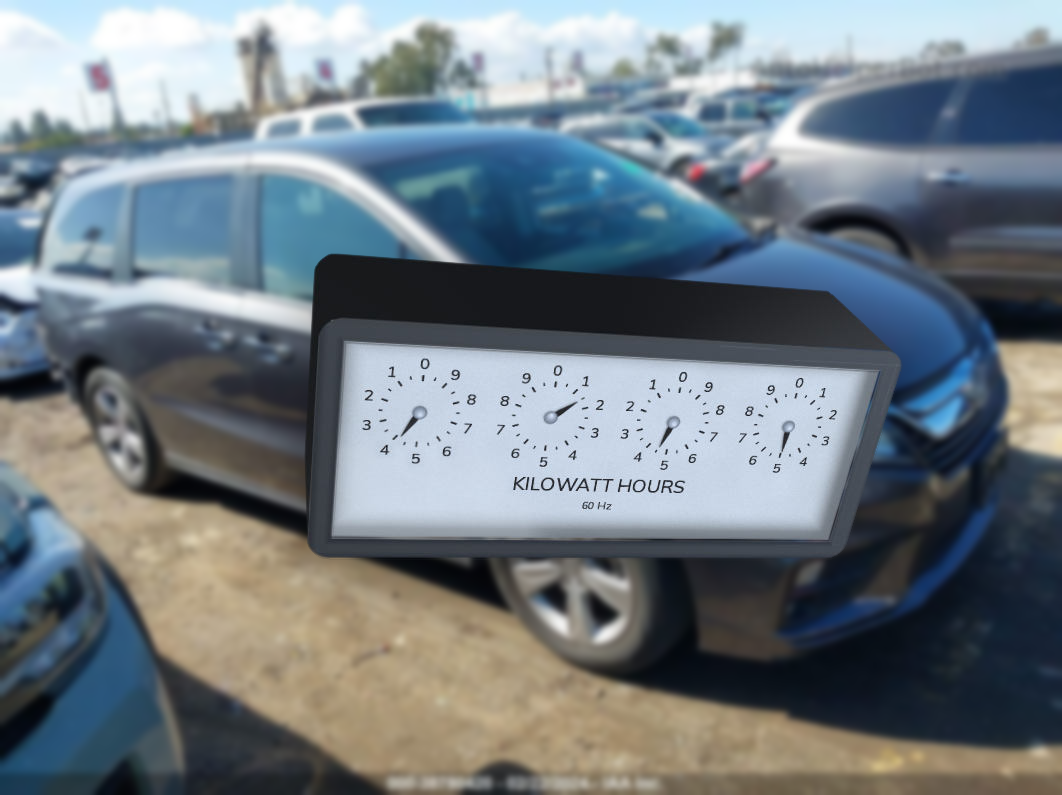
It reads 4145 kWh
